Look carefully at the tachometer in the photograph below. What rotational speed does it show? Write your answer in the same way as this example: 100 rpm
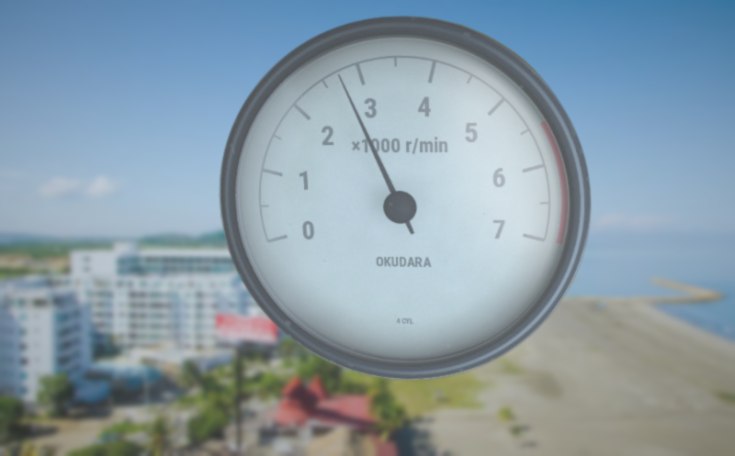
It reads 2750 rpm
